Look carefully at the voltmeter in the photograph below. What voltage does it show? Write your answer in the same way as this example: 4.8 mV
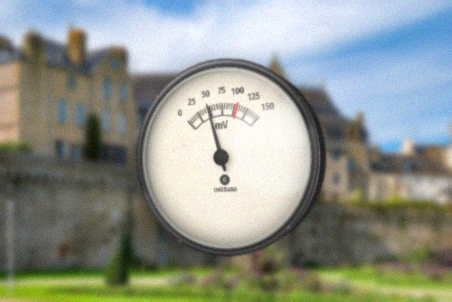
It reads 50 mV
